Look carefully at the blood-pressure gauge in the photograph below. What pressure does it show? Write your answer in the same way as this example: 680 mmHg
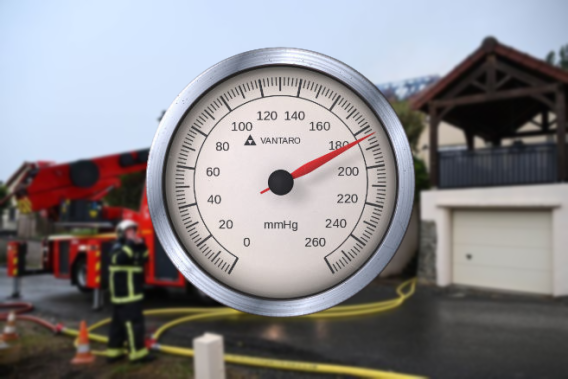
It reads 184 mmHg
